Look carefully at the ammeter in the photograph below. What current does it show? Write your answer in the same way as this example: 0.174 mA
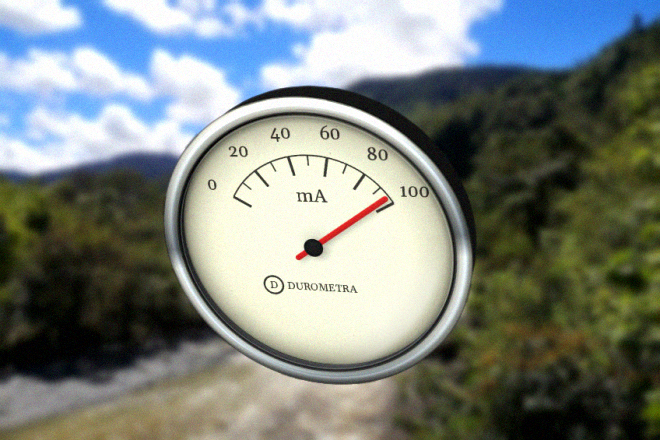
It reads 95 mA
